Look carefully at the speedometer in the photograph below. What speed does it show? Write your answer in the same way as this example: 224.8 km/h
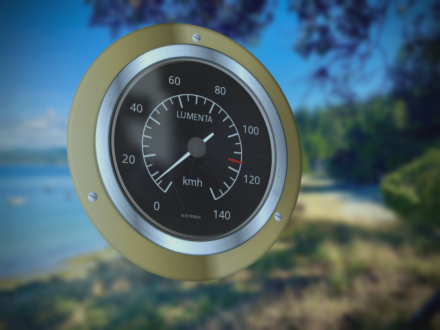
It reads 7.5 km/h
